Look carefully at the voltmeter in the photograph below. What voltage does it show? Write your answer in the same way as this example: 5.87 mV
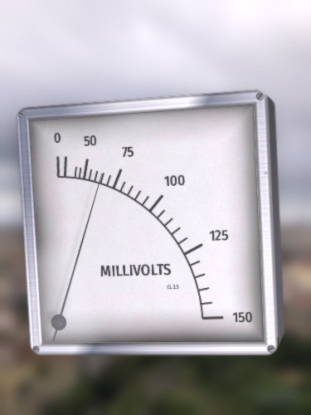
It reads 65 mV
